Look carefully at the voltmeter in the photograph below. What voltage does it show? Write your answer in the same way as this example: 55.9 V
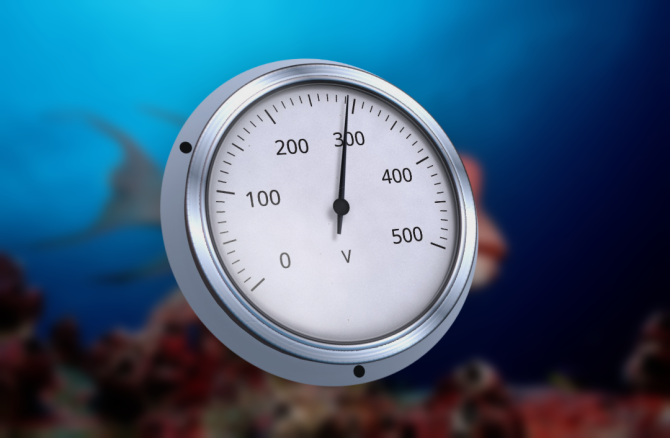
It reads 290 V
